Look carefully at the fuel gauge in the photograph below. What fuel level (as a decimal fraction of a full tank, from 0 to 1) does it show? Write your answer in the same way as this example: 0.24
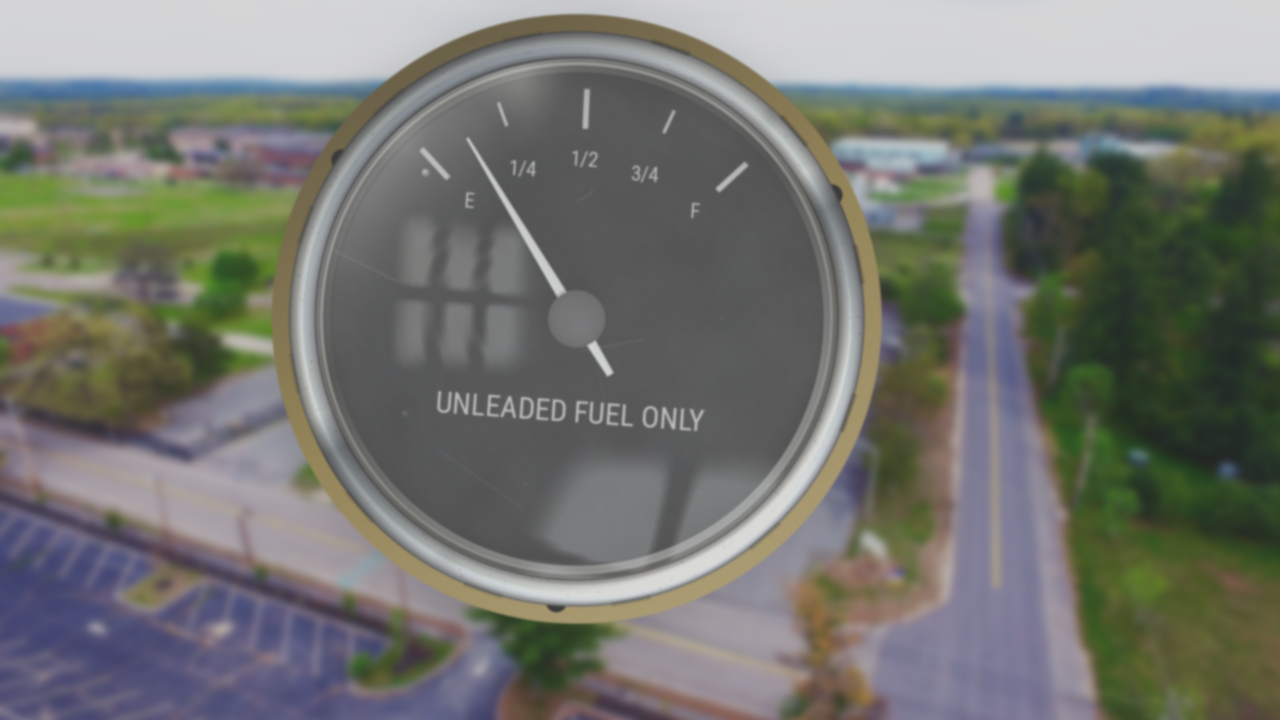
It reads 0.125
